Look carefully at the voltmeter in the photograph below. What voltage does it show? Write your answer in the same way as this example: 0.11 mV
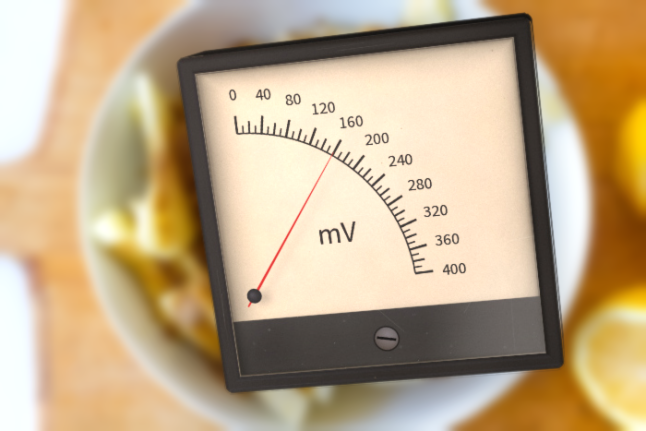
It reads 160 mV
